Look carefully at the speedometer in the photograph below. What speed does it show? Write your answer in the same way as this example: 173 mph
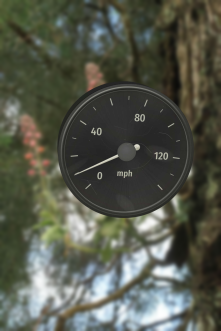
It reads 10 mph
